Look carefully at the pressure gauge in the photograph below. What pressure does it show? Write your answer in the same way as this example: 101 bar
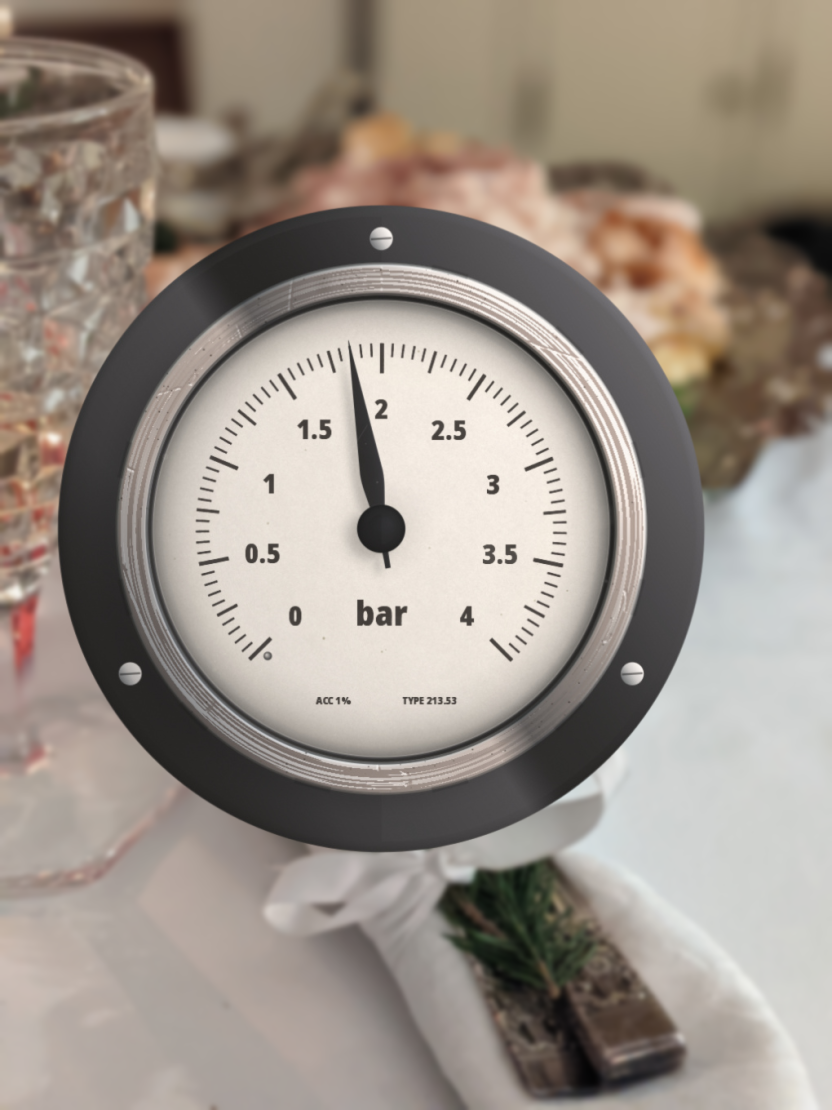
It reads 1.85 bar
